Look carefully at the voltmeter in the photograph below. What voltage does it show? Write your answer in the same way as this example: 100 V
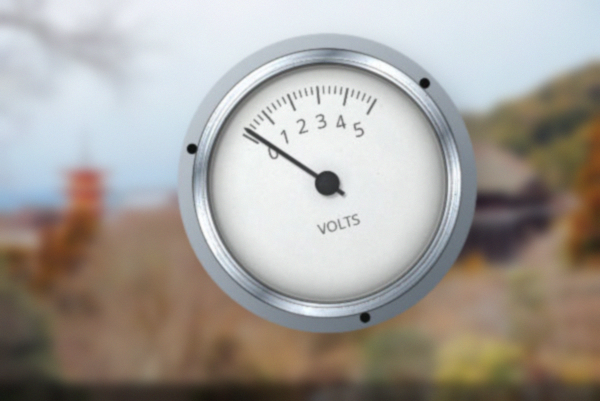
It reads 0.2 V
